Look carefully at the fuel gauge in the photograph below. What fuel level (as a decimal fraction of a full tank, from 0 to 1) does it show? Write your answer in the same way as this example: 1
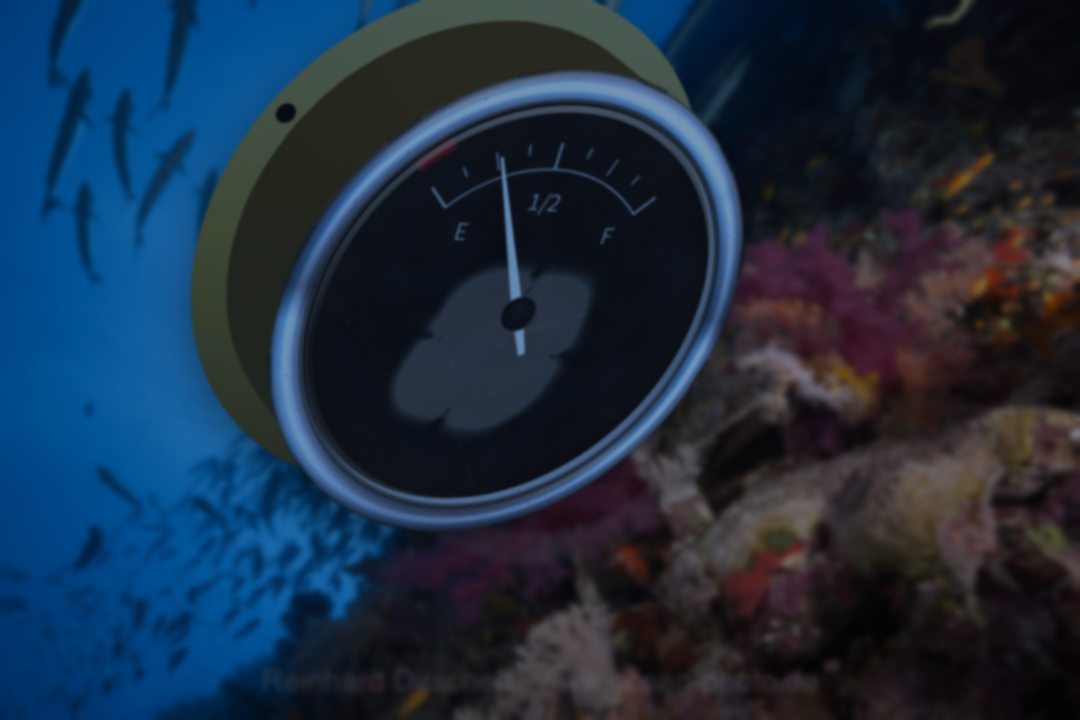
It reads 0.25
